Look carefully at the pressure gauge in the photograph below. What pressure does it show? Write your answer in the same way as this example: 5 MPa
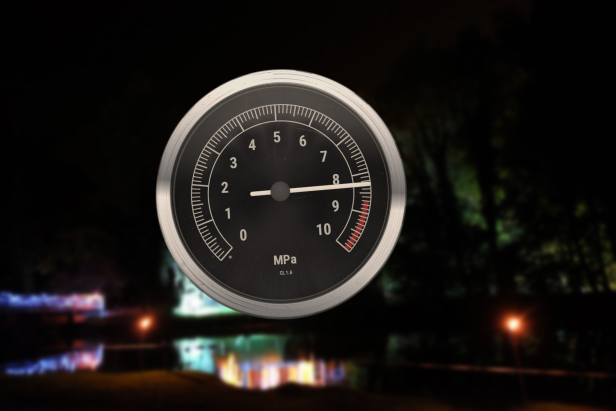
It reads 8.3 MPa
